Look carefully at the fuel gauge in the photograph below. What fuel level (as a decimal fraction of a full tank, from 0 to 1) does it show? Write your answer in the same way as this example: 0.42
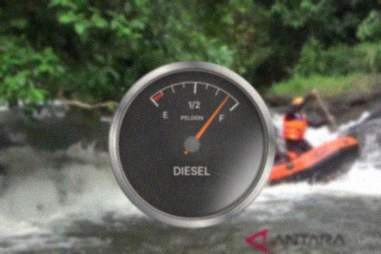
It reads 0.875
